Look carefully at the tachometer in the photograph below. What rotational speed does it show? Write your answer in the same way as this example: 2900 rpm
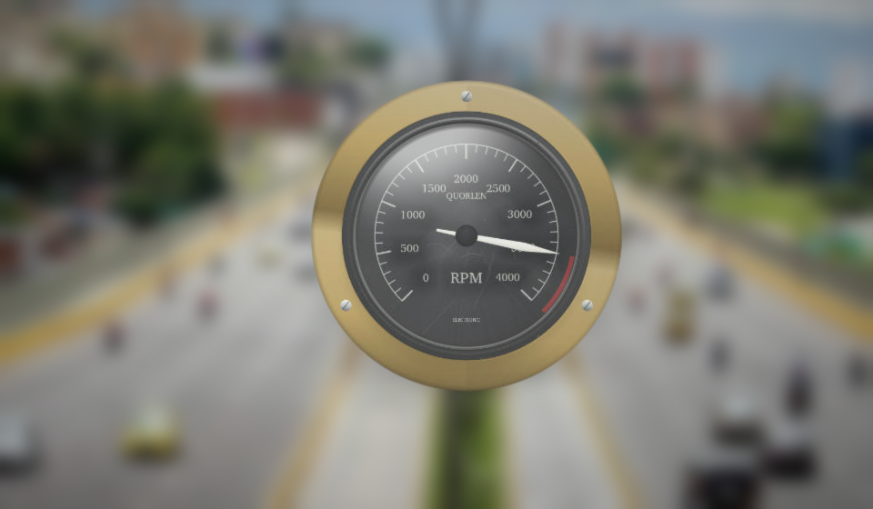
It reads 3500 rpm
